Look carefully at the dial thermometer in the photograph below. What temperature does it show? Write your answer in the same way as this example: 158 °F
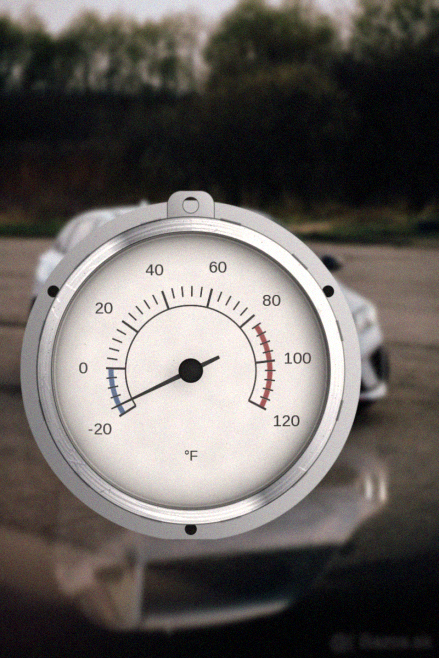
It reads -16 °F
